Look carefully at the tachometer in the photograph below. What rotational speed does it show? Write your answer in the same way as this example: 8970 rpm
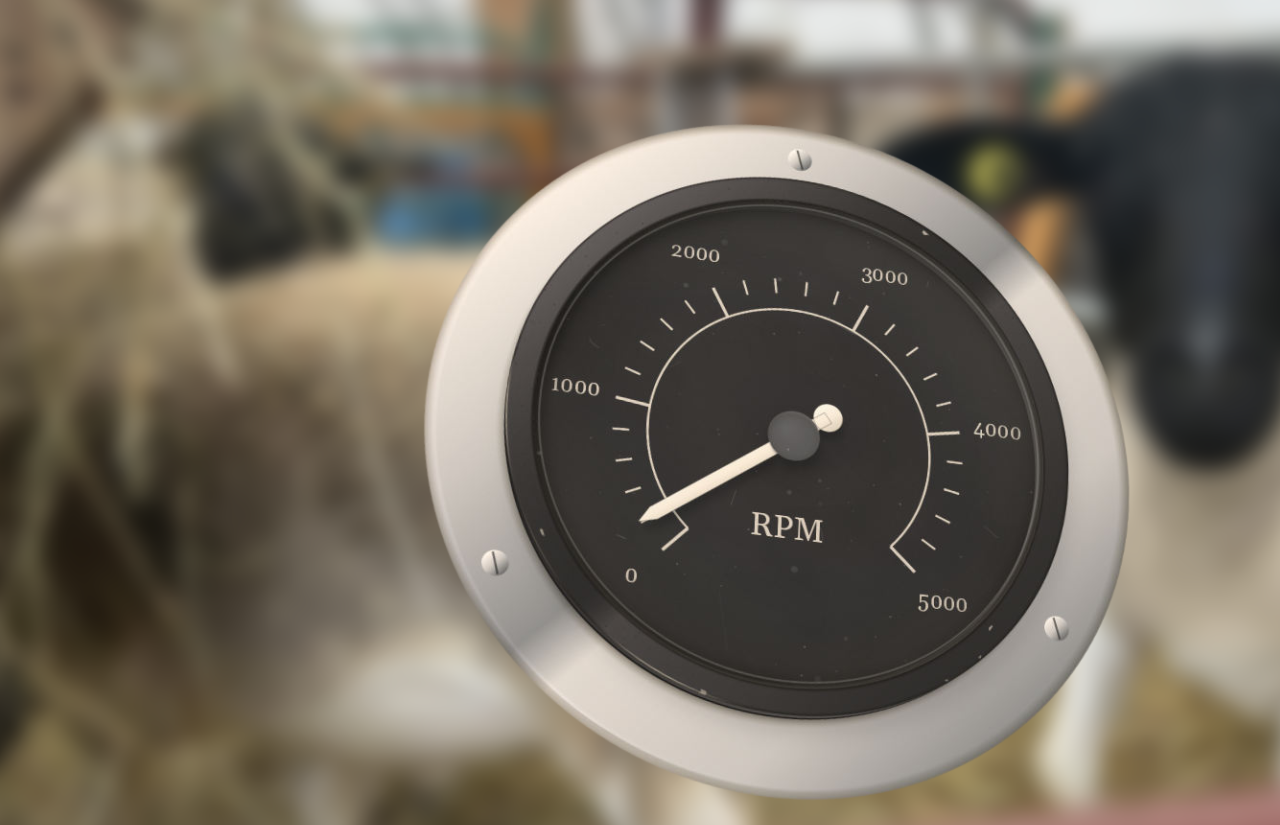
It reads 200 rpm
